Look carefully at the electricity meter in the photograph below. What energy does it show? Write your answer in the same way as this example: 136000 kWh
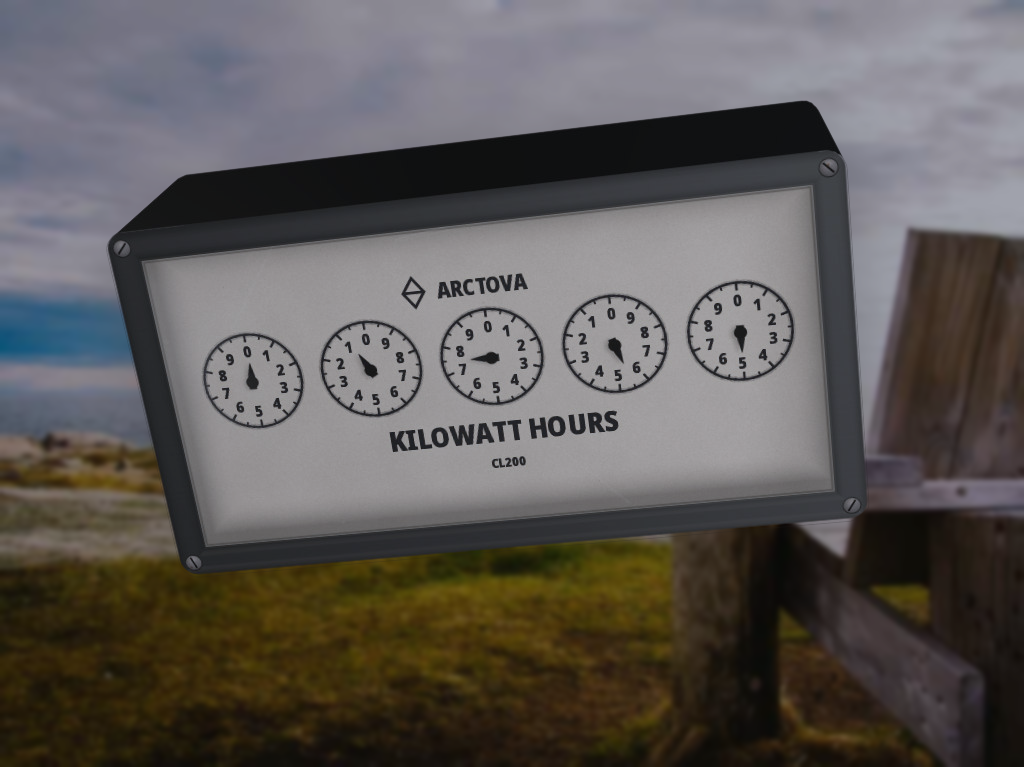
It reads 755 kWh
